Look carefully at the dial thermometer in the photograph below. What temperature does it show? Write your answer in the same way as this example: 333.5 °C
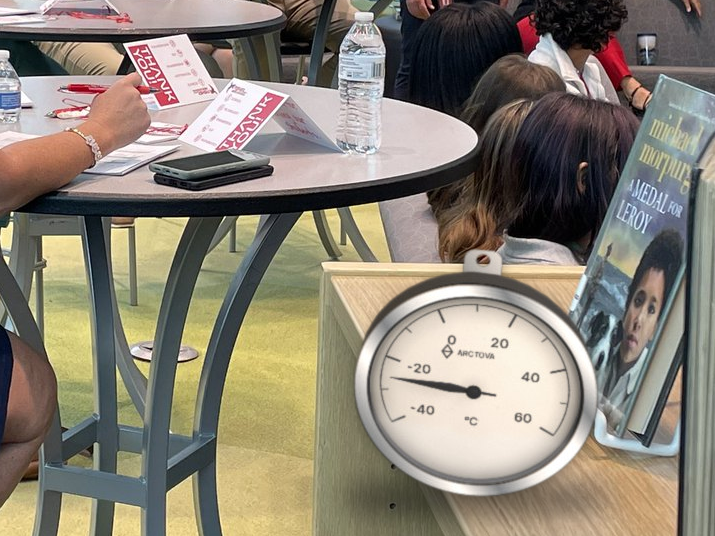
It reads -25 °C
